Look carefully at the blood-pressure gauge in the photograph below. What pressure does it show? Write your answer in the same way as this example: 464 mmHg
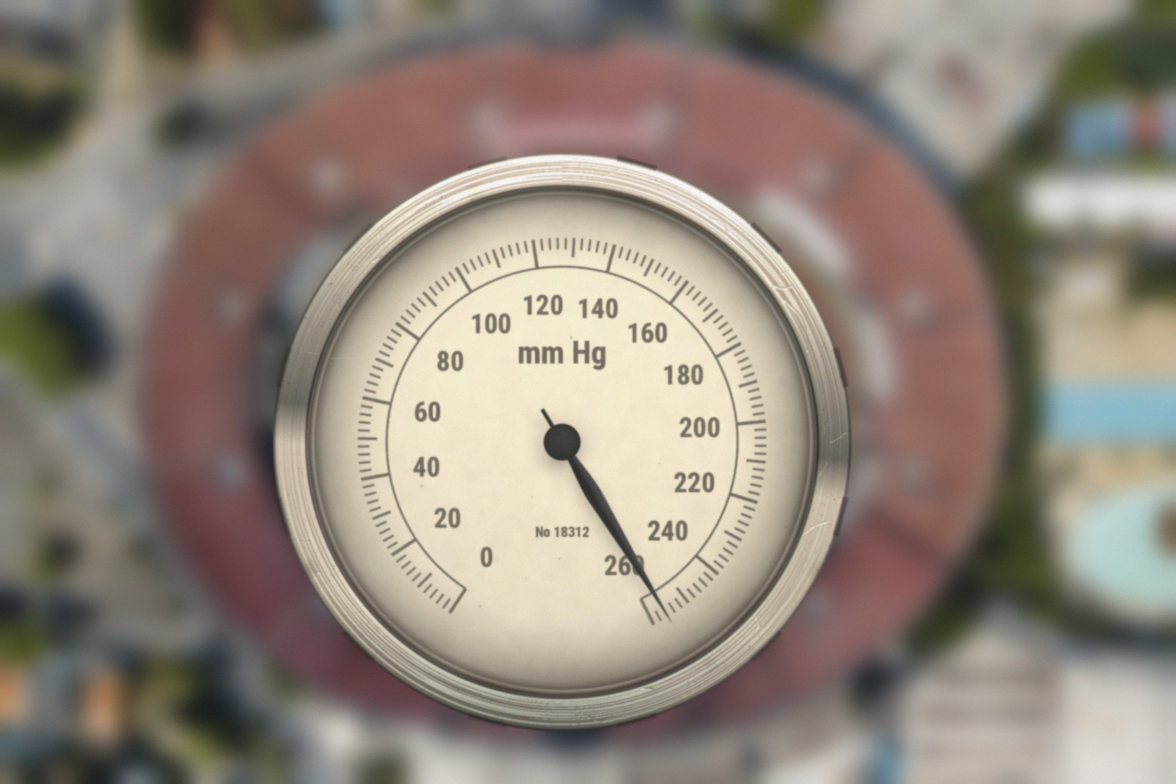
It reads 256 mmHg
